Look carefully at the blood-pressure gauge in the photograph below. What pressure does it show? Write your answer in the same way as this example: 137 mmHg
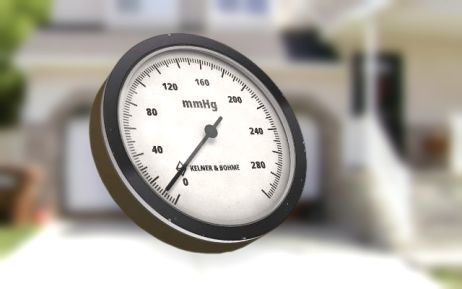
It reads 10 mmHg
